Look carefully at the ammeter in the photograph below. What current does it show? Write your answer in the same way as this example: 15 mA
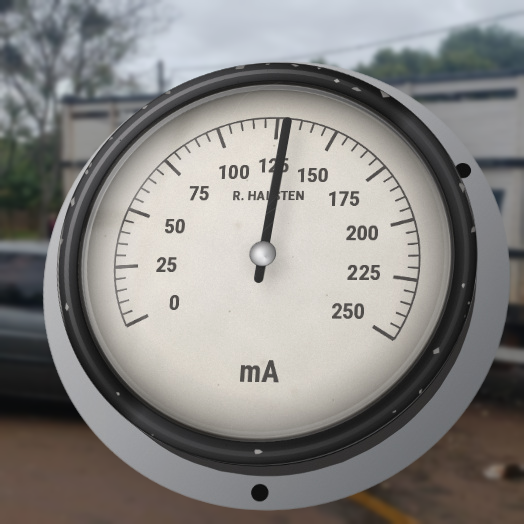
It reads 130 mA
